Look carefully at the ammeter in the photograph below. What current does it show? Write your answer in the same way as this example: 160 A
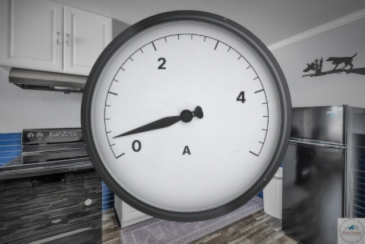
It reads 0.3 A
